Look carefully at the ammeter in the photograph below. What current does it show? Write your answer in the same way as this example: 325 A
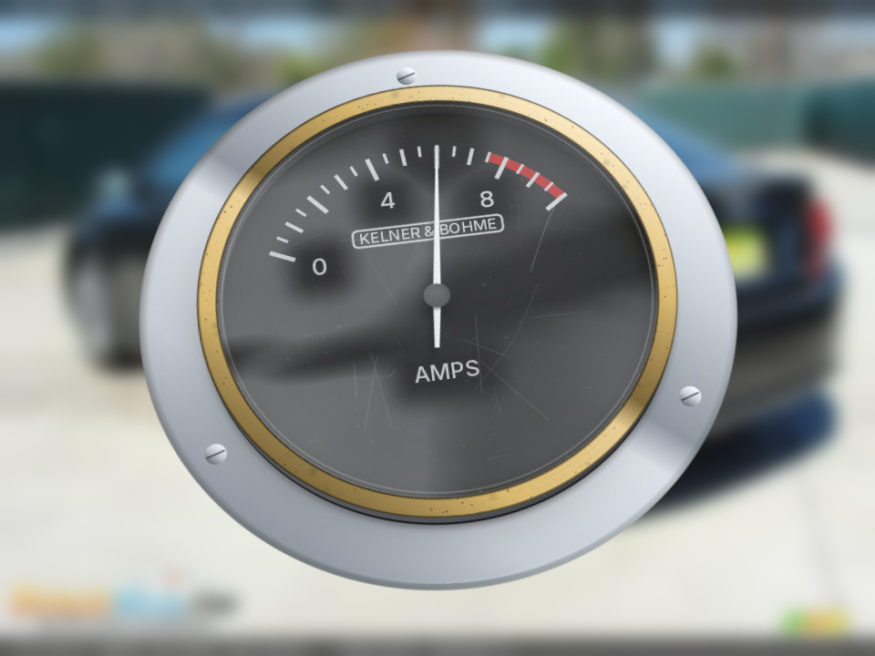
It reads 6 A
